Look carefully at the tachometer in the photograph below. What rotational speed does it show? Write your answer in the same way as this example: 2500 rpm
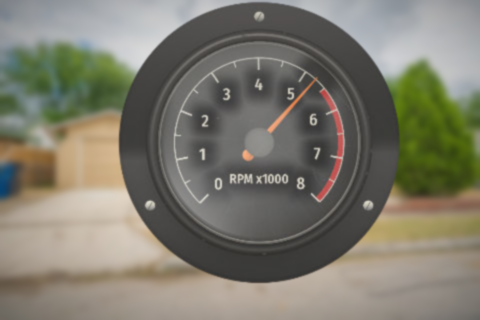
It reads 5250 rpm
